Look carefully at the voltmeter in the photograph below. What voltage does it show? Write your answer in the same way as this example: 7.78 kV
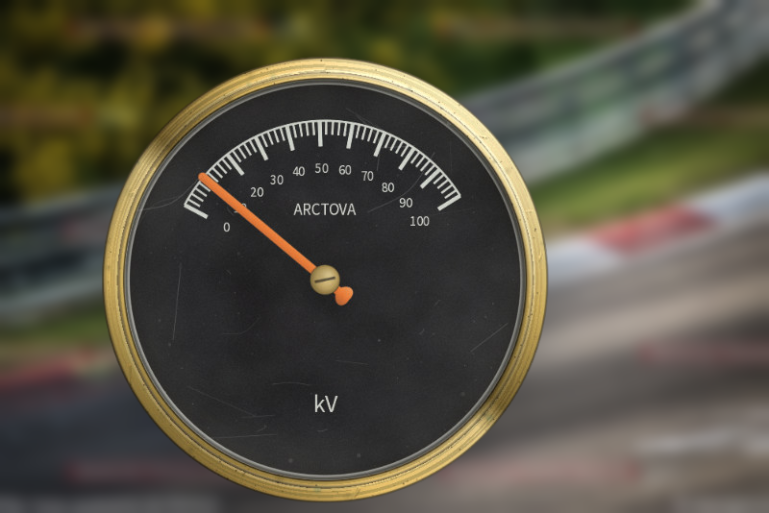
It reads 10 kV
